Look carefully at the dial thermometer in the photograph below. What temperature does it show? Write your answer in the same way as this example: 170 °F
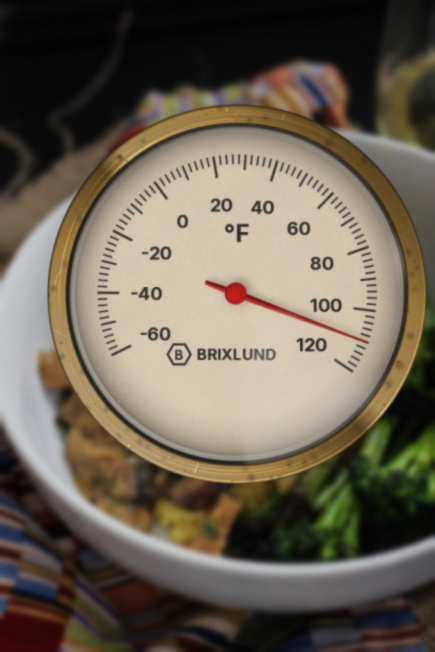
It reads 110 °F
